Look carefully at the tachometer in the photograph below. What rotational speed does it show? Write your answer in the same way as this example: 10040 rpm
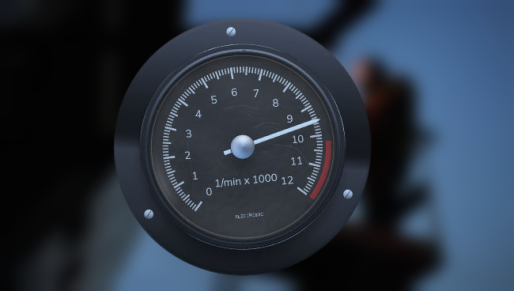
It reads 9500 rpm
